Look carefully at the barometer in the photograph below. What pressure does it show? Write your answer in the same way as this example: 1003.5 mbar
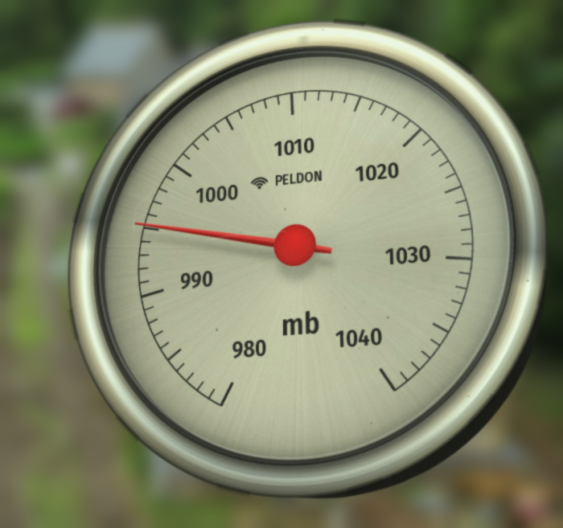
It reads 995 mbar
